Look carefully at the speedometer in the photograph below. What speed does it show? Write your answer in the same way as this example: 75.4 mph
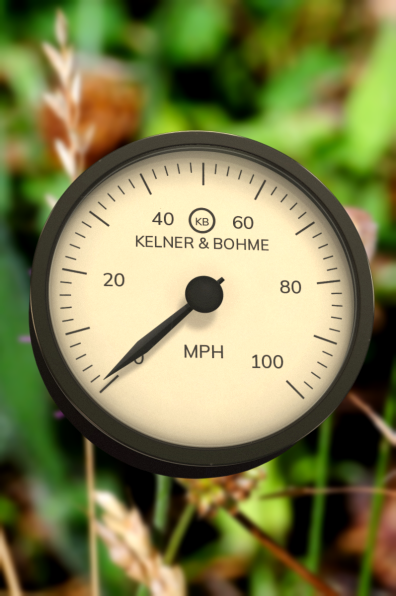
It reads 1 mph
